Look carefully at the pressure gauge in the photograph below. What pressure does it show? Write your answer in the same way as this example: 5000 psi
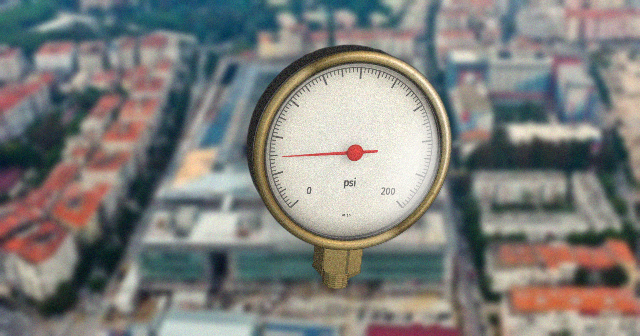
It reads 30 psi
